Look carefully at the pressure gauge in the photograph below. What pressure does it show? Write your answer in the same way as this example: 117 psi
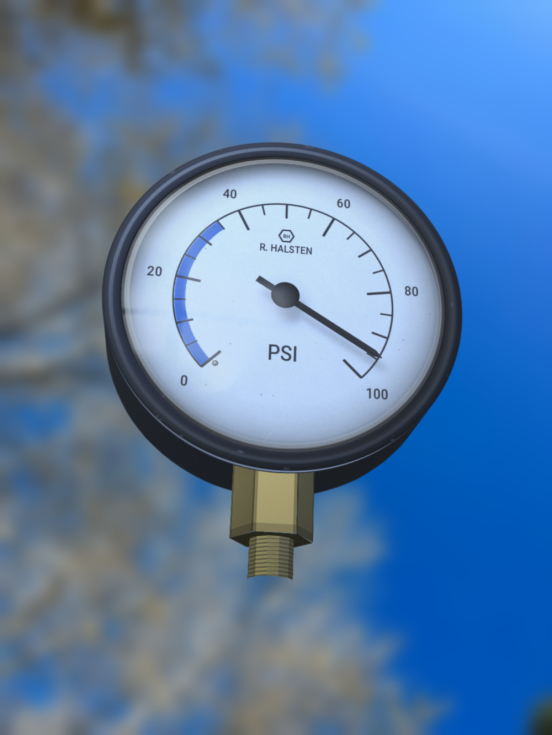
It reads 95 psi
